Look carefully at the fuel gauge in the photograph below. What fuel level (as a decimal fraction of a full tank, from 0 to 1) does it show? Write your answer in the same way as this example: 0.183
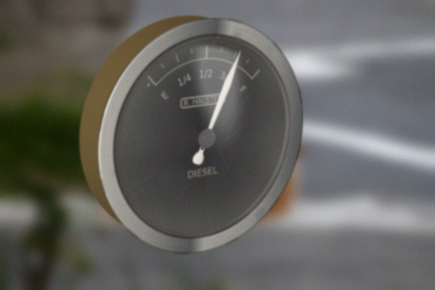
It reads 0.75
